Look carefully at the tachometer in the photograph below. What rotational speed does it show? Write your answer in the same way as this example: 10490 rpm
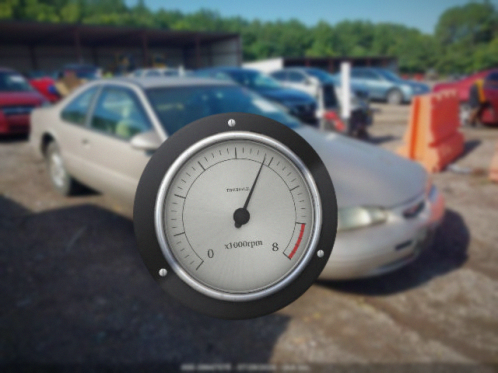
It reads 4800 rpm
